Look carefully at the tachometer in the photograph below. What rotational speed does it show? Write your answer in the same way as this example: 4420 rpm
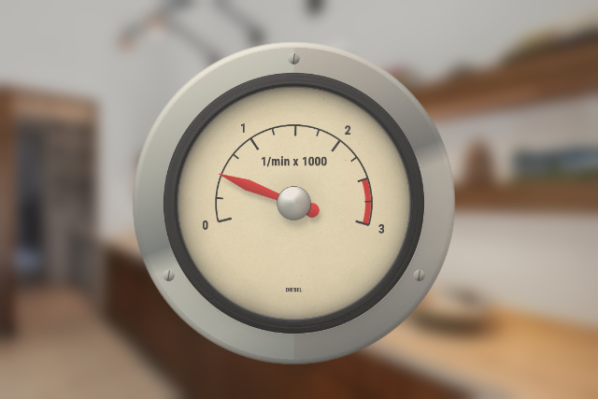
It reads 500 rpm
